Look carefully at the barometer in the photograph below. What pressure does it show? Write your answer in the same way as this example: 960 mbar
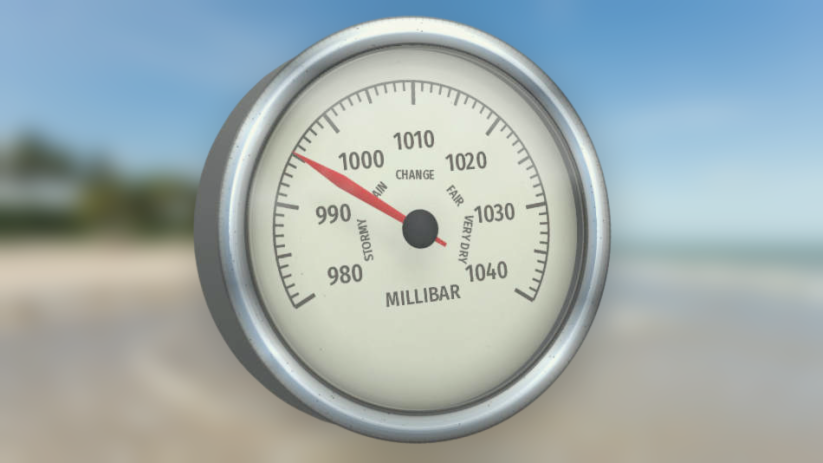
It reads 995 mbar
